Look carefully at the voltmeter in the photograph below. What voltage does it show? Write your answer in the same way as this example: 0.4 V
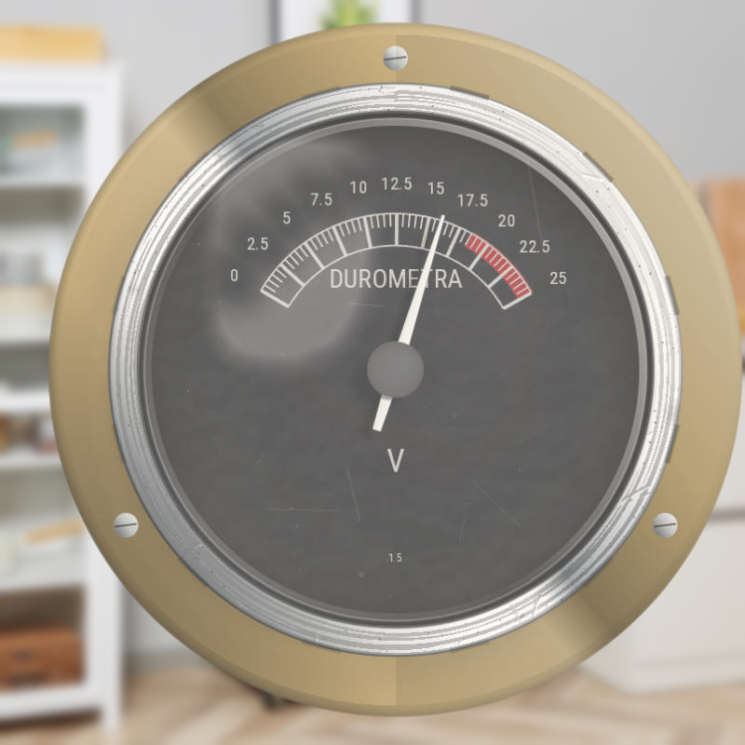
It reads 16 V
